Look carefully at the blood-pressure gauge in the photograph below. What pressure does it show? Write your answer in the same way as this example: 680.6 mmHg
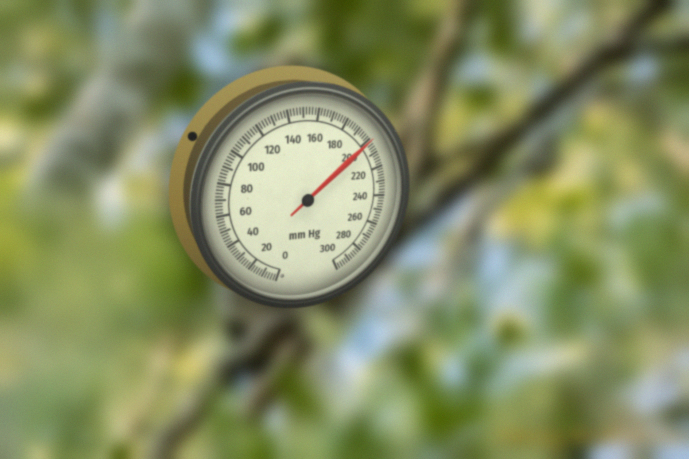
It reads 200 mmHg
